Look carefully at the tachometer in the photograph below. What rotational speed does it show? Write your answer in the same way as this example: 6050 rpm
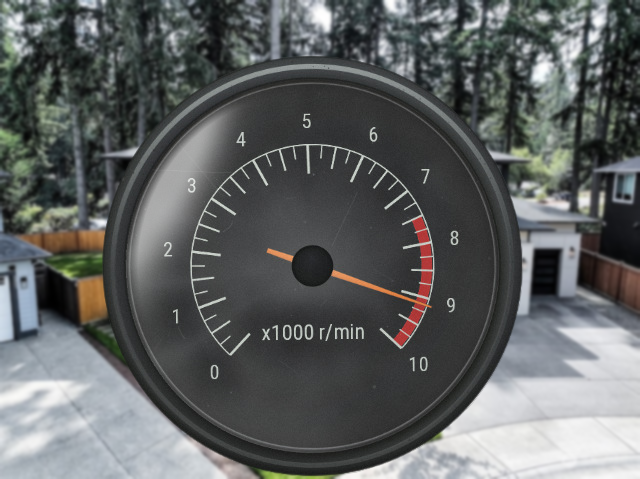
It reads 9125 rpm
